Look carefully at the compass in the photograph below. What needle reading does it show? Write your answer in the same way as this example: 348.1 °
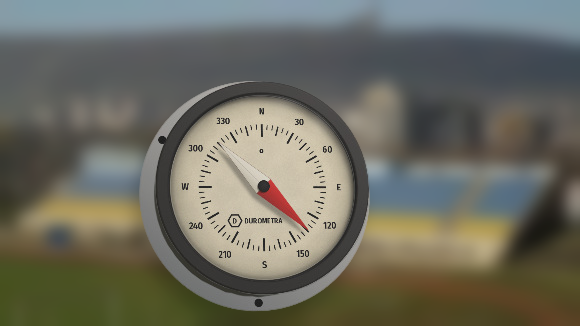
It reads 135 °
